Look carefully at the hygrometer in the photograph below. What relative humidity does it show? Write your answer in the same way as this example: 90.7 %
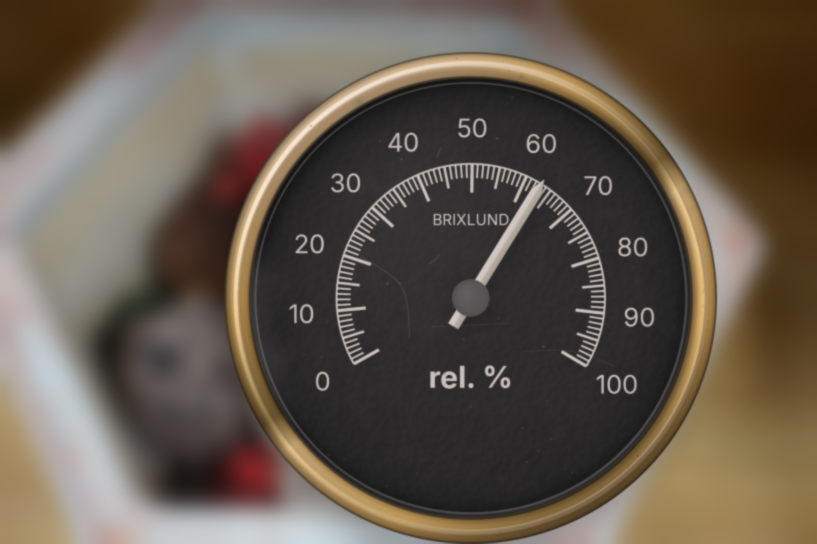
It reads 63 %
